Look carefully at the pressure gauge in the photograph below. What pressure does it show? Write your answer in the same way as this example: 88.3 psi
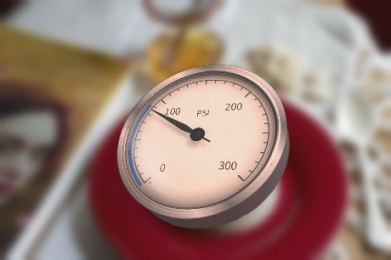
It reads 85 psi
